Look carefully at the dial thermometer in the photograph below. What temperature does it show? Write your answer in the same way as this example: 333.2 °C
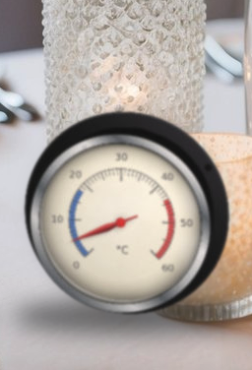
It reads 5 °C
